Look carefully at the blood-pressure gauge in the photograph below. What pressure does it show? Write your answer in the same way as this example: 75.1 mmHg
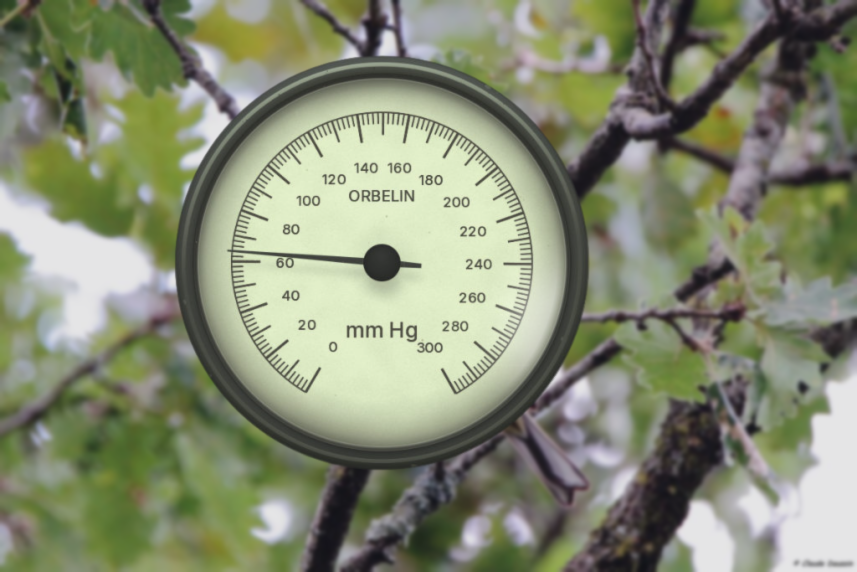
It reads 64 mmHg
